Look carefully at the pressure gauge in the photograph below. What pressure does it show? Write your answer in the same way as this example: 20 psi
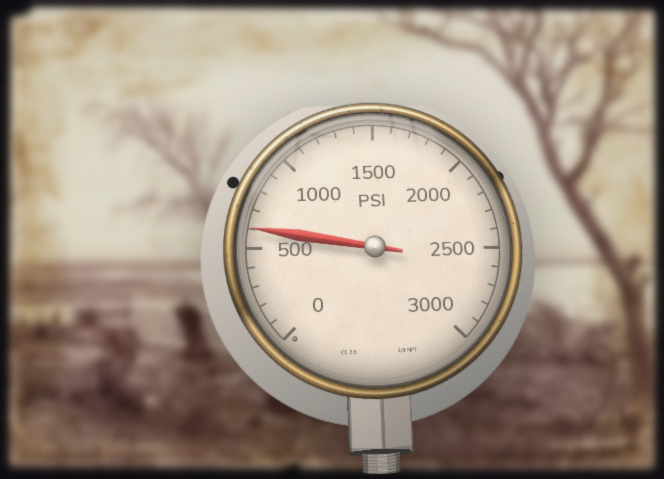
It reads 600 psi
